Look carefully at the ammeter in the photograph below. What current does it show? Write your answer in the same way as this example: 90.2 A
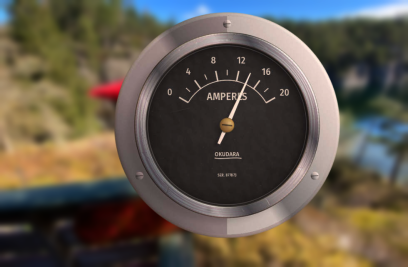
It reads 14 A
